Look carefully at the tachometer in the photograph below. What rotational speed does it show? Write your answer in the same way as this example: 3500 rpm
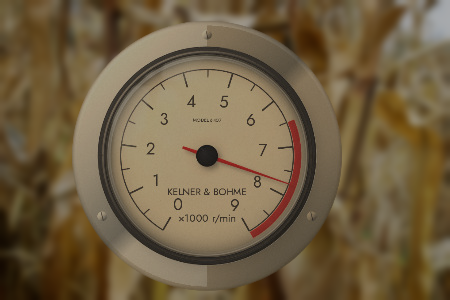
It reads 7750 rpm
